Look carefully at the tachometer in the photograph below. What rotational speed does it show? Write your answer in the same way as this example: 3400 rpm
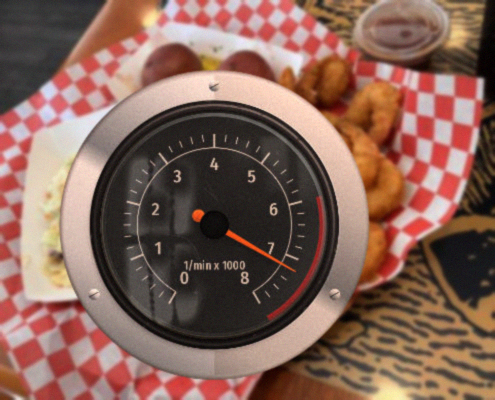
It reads 7200 rpm
